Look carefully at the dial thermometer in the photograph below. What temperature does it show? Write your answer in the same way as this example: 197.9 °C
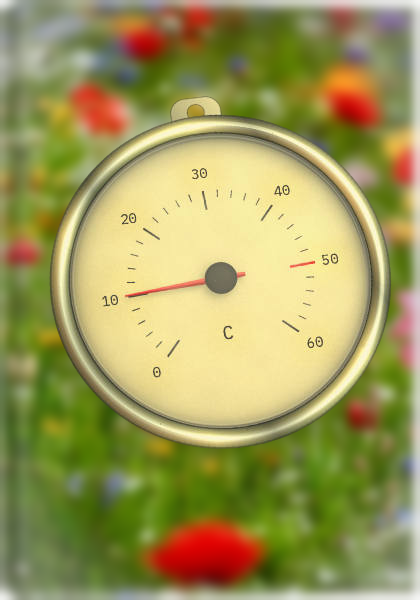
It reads 10 °C
